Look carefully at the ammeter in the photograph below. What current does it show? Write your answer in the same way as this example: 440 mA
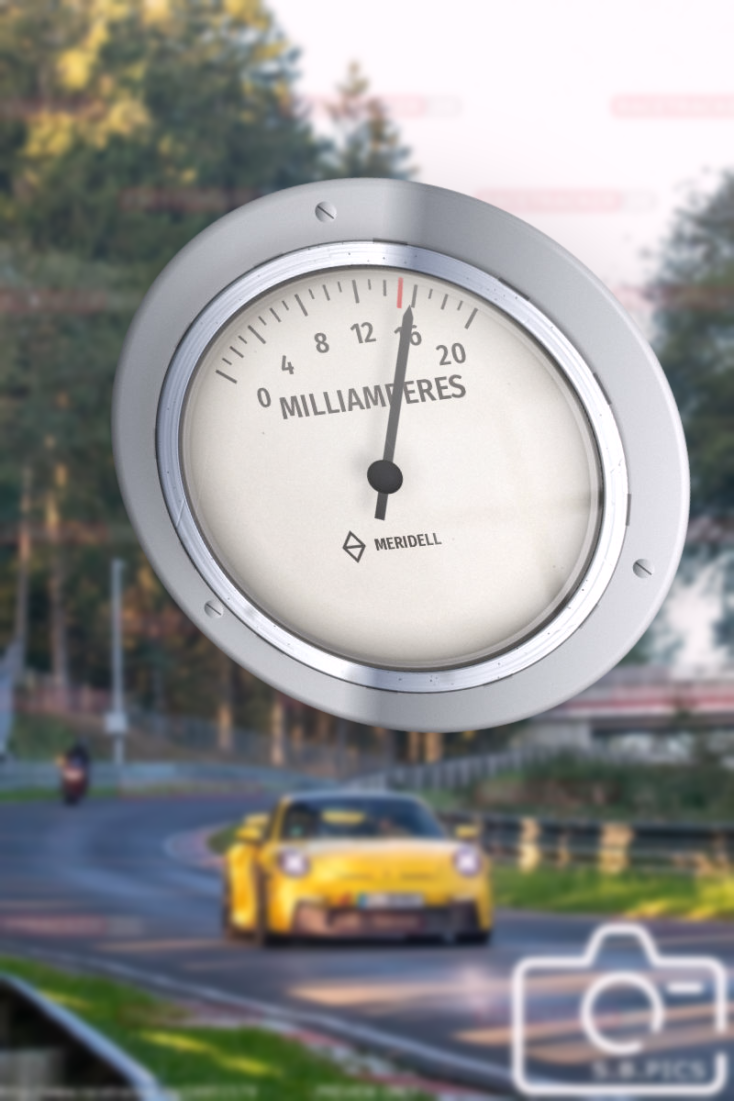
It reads 16 mA
